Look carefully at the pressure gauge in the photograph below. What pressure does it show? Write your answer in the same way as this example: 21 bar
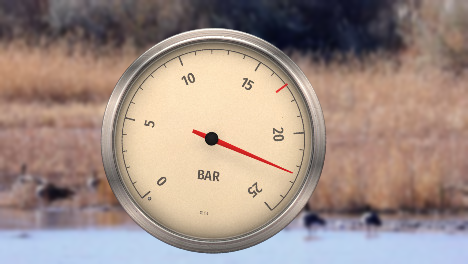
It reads 22.5 bar
